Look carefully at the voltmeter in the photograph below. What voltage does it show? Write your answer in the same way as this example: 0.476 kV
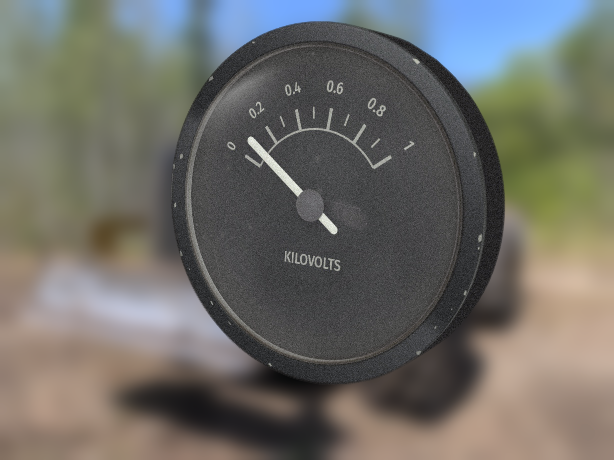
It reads 0.1 kV
